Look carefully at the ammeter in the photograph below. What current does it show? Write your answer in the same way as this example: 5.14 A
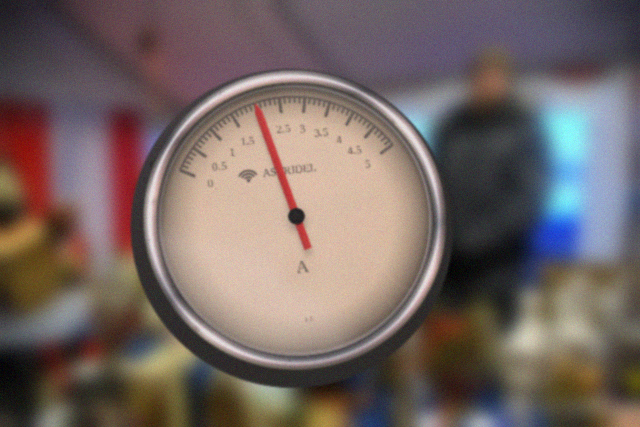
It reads 2 A
